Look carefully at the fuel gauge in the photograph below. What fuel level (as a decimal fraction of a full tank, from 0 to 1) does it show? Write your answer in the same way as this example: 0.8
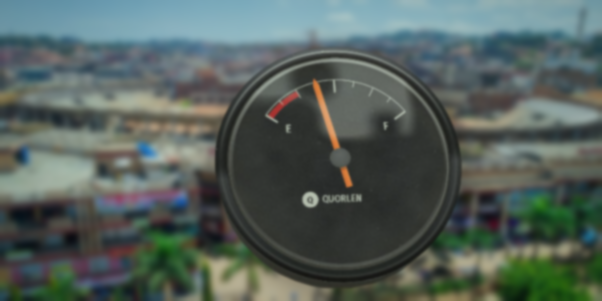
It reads 0.375
